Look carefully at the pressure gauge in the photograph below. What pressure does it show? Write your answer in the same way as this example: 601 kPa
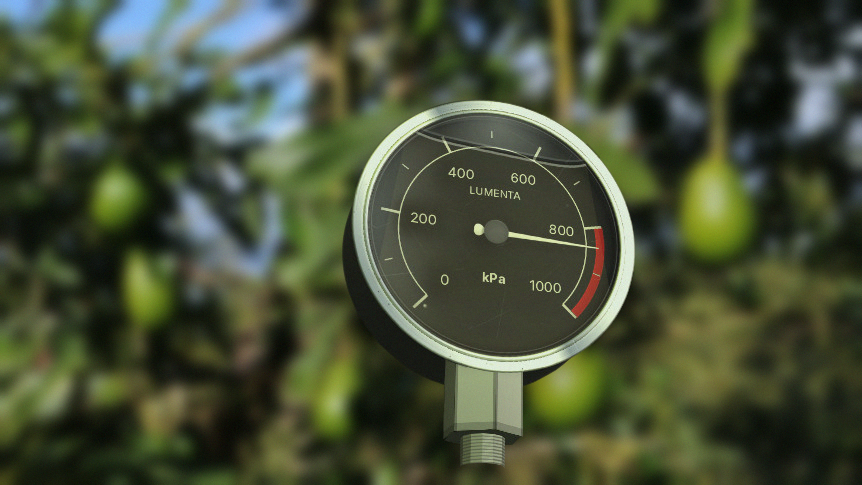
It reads 850 kPa
